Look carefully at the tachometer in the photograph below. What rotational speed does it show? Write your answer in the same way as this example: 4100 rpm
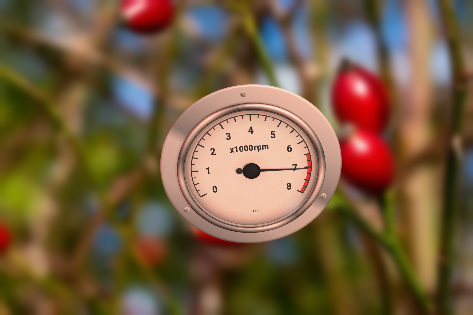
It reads 7000 rpm
